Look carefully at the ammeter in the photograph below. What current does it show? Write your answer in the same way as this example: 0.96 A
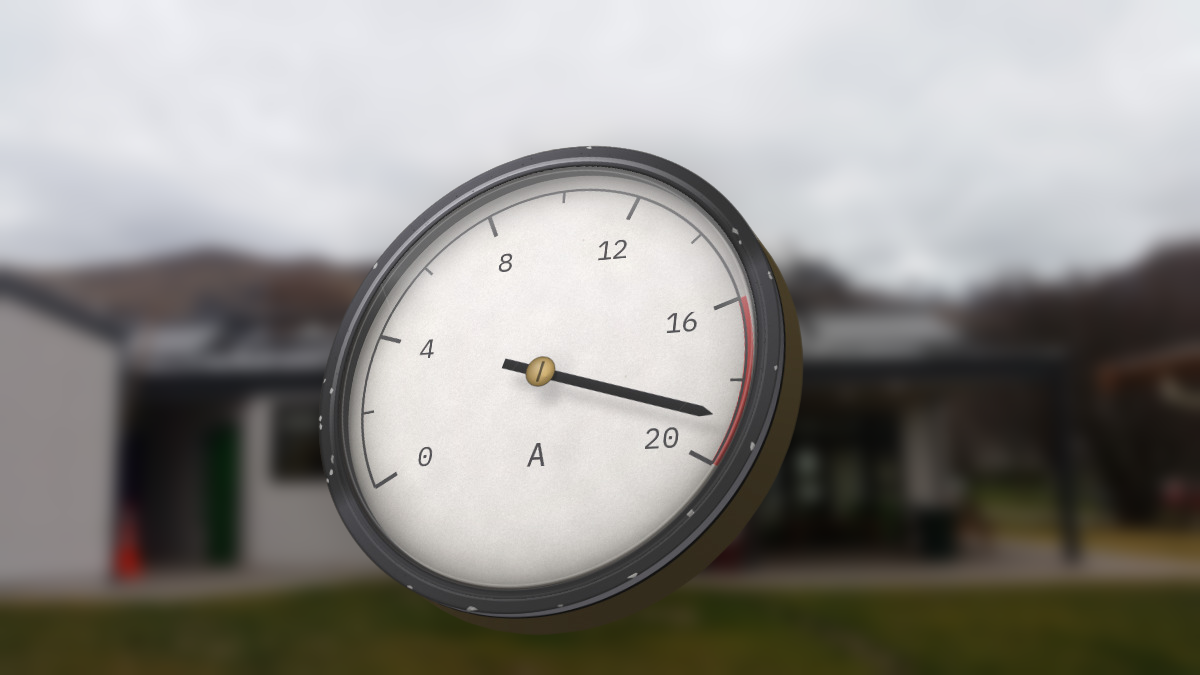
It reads 19 A
